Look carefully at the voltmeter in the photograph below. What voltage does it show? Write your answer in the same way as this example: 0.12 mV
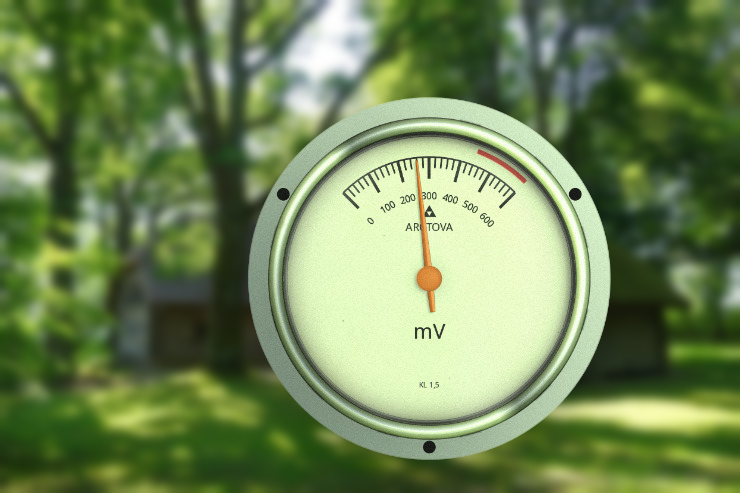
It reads 260 mV
